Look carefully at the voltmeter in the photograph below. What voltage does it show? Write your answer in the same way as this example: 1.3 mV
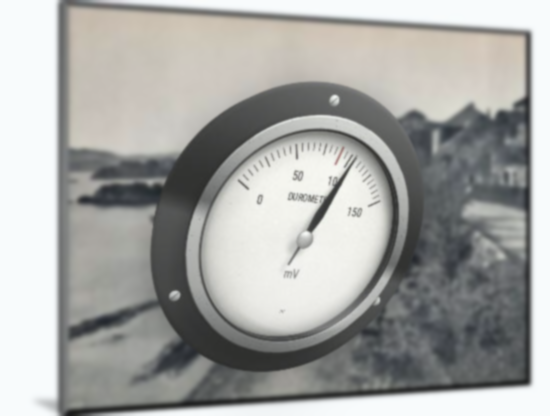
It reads 100 mV
